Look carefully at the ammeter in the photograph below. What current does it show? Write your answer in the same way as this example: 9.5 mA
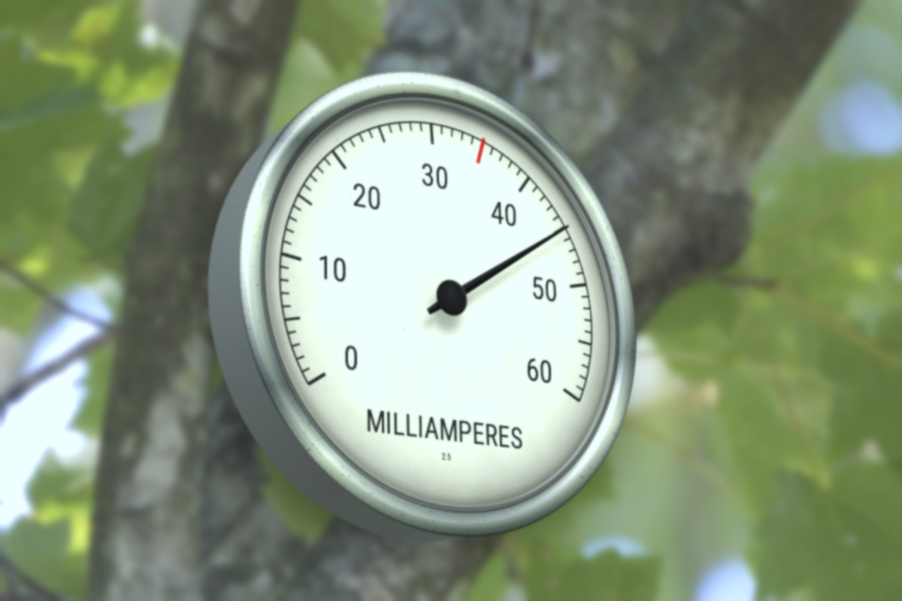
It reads 45 mA
